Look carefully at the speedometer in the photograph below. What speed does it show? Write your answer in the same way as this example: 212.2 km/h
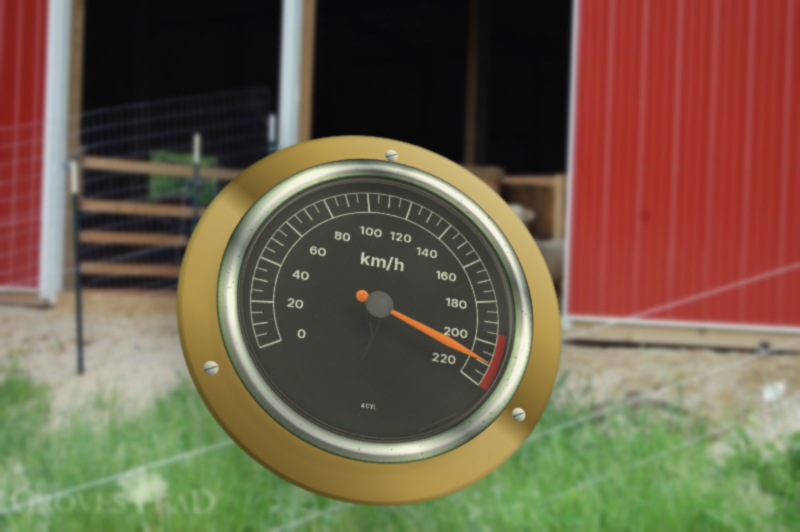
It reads 210 km/h
